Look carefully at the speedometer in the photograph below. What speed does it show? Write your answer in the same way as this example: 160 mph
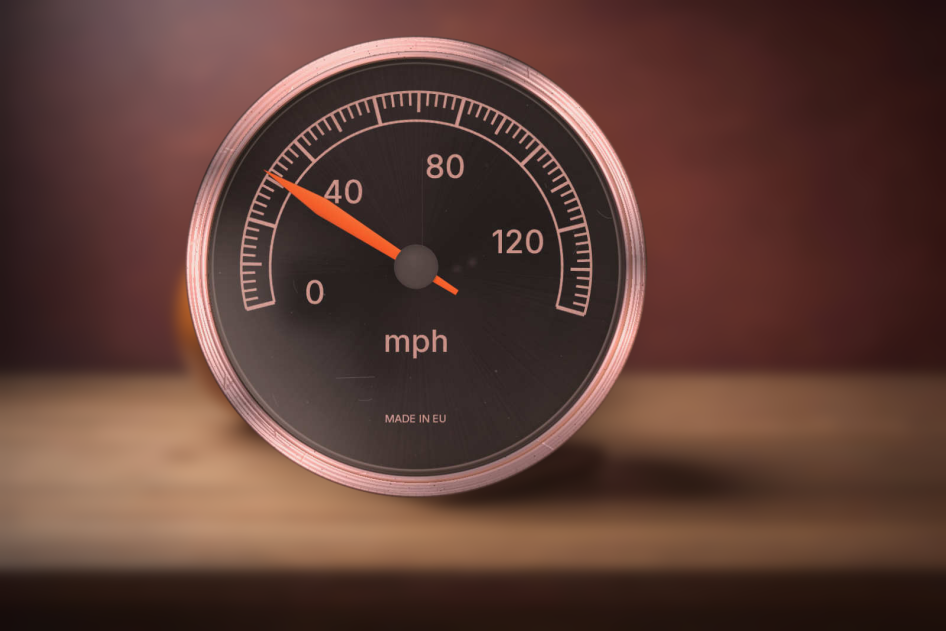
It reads 31 mph
